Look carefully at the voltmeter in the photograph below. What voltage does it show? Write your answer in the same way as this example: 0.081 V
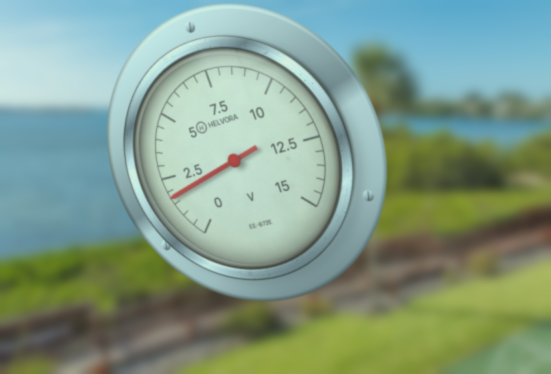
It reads 1.75 V
